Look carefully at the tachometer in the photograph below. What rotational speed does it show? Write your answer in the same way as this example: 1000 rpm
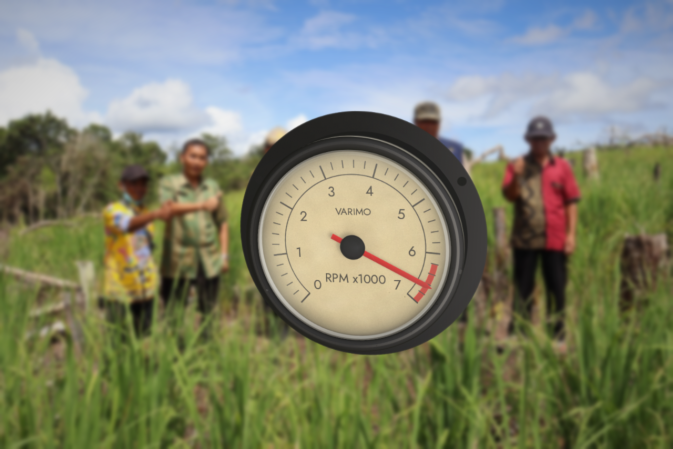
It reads 6600 rpm
